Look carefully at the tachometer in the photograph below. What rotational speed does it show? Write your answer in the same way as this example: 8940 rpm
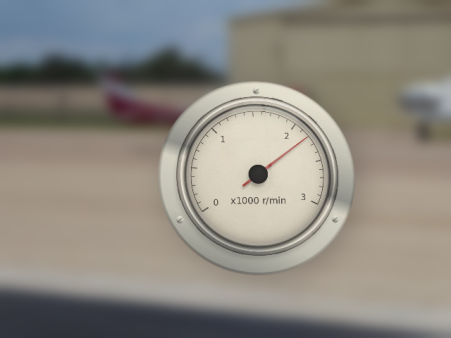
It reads 2200 rpm
